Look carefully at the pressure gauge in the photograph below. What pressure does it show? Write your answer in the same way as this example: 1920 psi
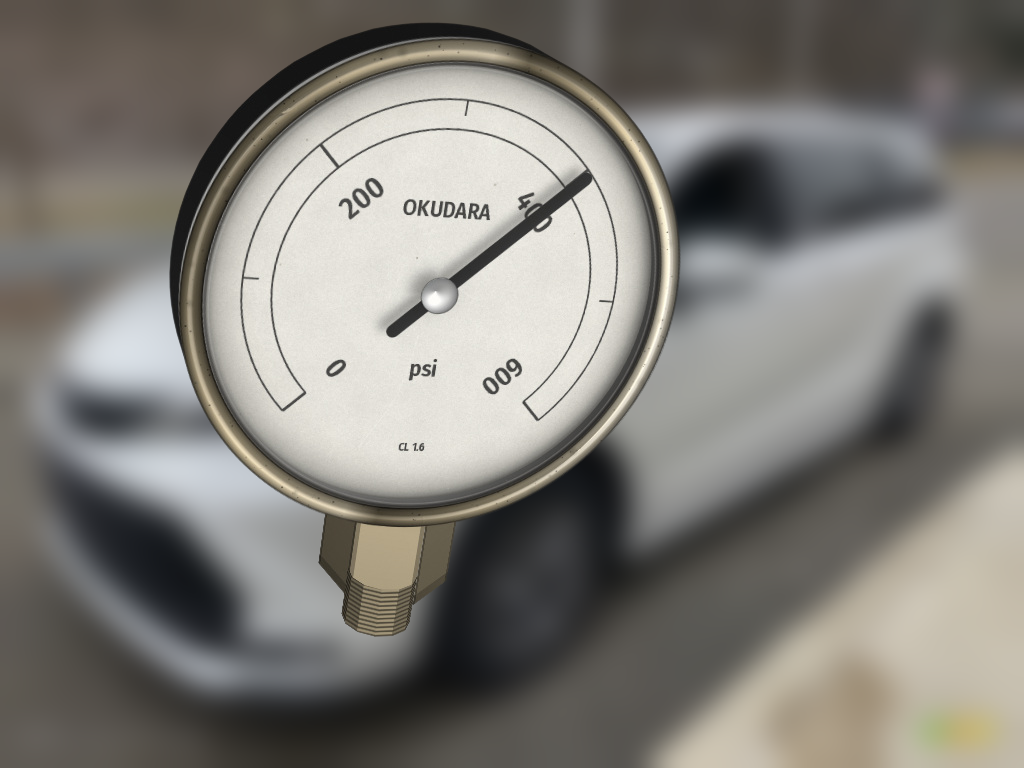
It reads 400 psi
